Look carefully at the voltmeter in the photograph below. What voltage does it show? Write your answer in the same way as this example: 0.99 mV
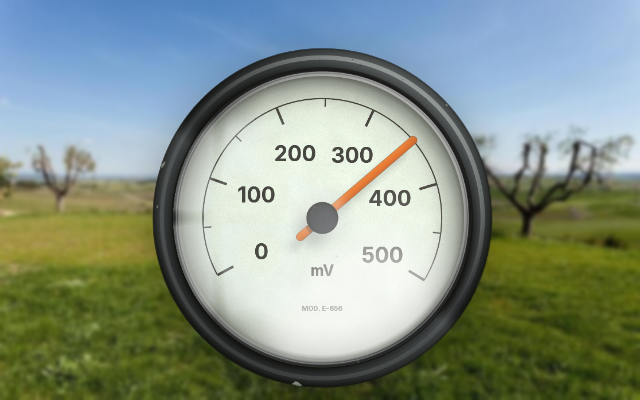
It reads 350 mV
